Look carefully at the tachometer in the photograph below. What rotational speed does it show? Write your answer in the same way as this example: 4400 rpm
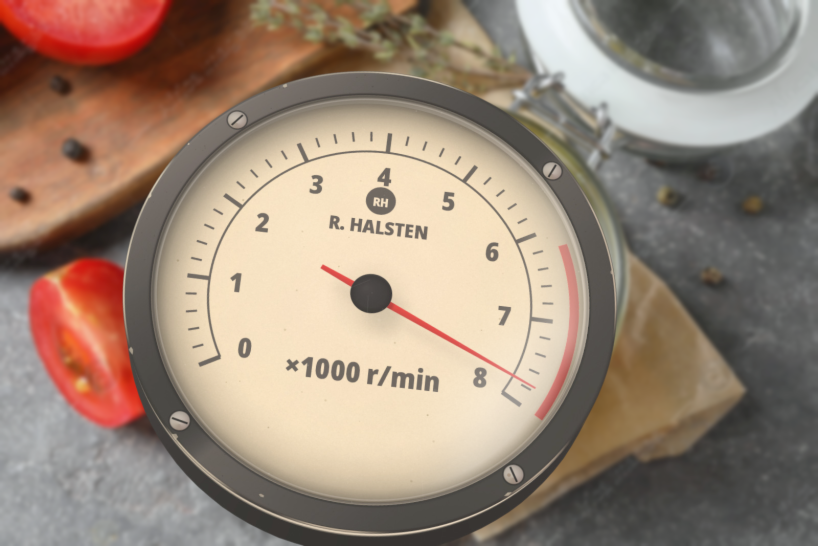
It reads 7800 rpm
